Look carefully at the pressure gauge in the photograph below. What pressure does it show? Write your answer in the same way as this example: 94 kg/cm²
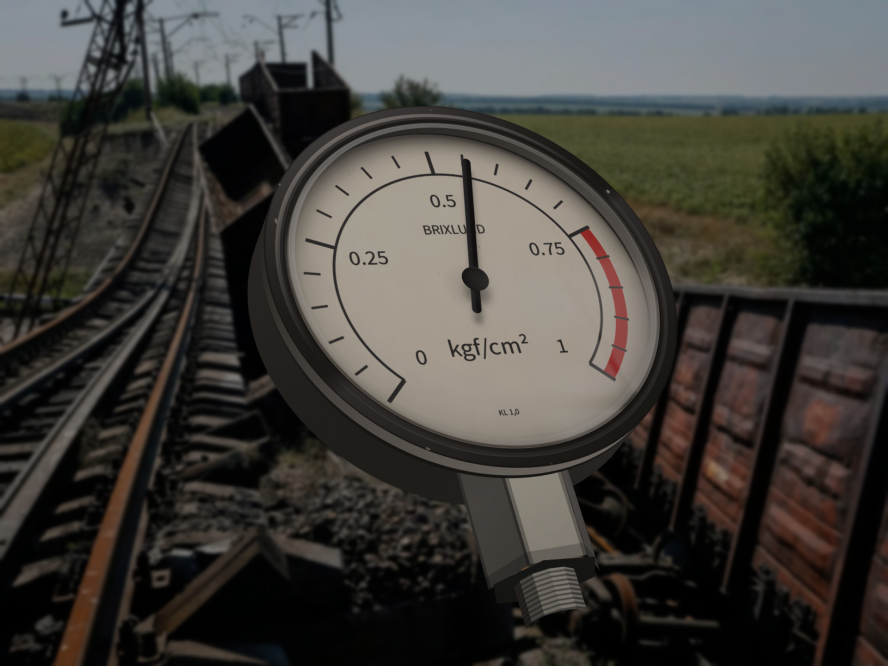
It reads 0.55 kg/cm²
